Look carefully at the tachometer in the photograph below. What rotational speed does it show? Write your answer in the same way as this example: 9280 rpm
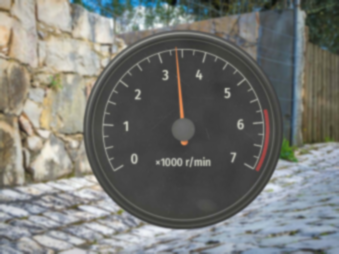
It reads 3375 rpm
